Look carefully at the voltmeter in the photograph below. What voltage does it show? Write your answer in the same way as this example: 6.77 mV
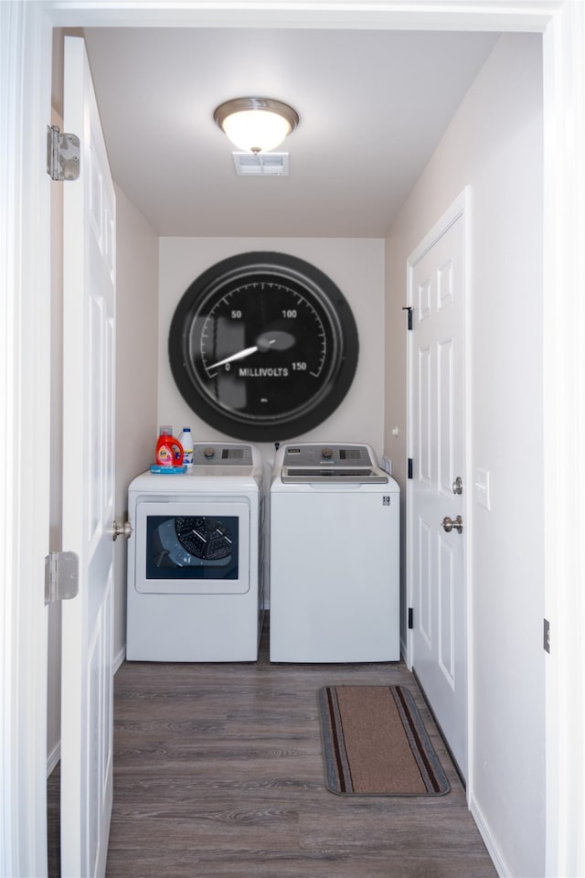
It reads 5 mV
